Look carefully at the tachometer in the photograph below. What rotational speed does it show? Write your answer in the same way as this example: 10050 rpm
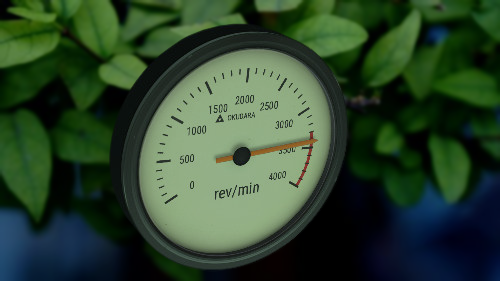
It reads 3400 rpm
